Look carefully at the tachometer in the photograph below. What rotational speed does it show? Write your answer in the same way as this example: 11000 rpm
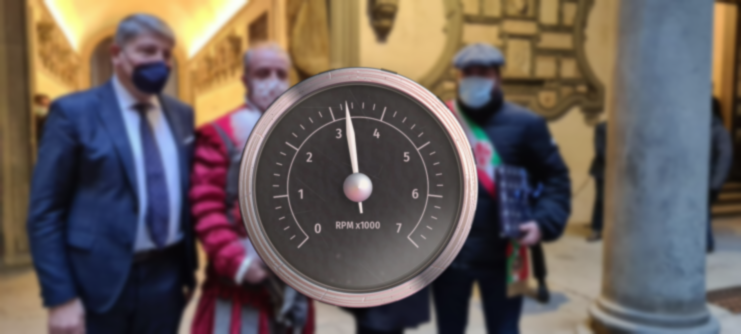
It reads 3300 rpm
